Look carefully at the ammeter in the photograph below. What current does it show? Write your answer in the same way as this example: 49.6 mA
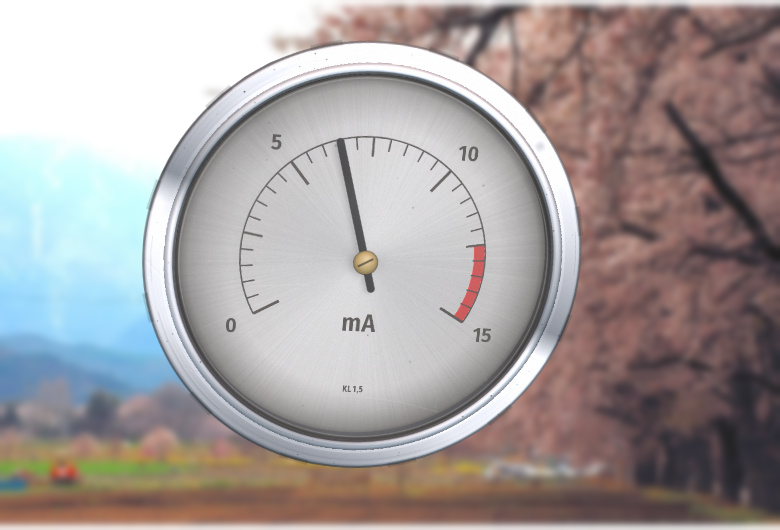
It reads 6.5 mA
